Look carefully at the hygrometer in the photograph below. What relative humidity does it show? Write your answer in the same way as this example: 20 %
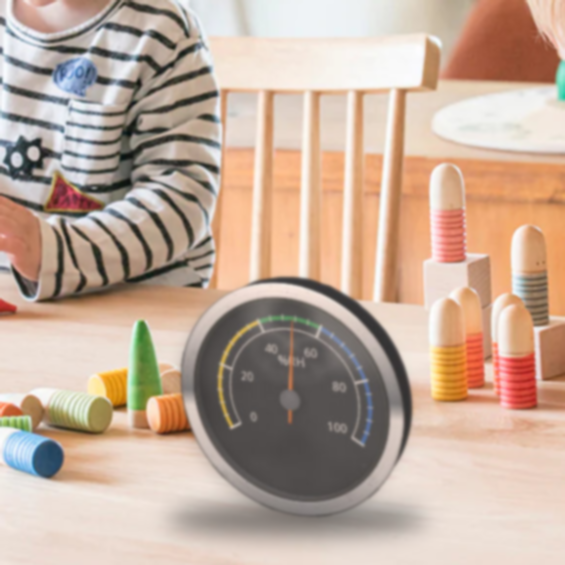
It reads 52 %
